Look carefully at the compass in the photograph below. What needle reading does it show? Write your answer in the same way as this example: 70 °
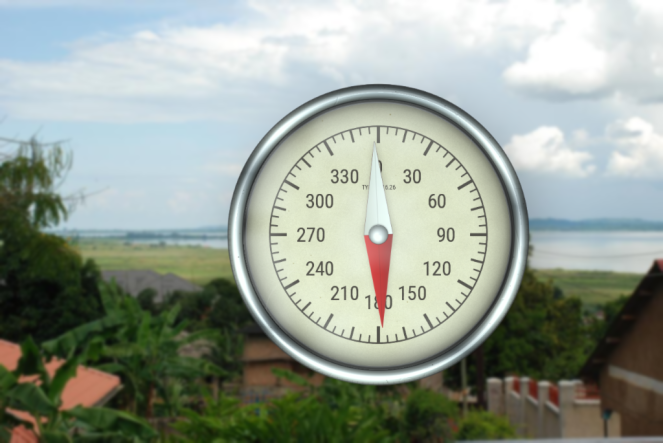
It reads 177.5 °
